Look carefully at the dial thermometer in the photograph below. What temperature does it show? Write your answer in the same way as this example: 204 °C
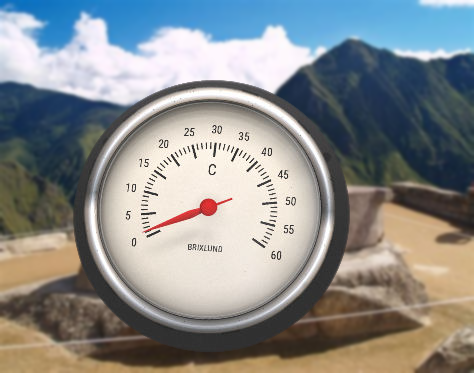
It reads 1 °C
